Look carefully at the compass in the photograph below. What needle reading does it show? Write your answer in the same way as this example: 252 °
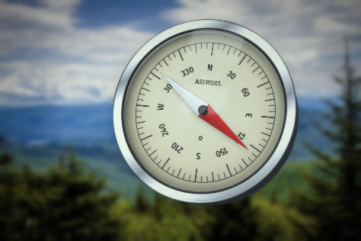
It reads 125 °
